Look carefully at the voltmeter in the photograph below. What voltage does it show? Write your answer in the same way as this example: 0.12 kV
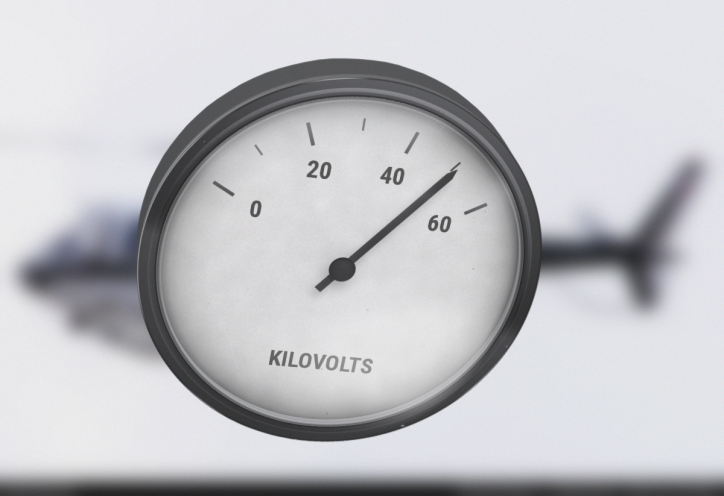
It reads 50 kV
